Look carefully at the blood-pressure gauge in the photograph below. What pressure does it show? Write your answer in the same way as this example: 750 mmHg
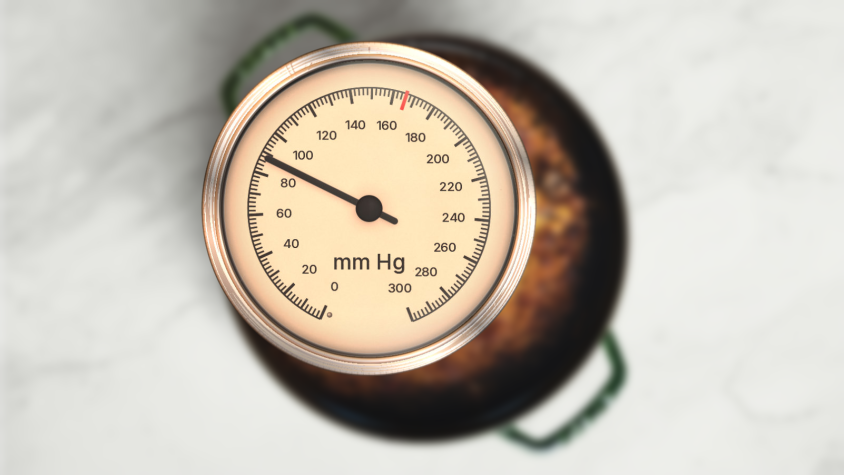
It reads 88 mmHg
